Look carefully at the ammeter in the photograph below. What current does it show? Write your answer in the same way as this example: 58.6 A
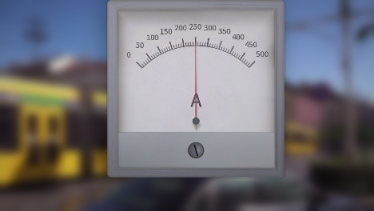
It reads 250 A
